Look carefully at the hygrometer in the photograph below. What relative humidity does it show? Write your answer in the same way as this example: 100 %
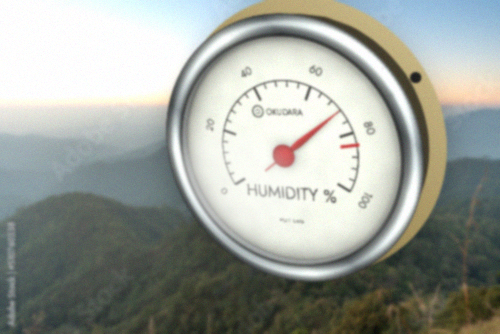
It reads 72 %
